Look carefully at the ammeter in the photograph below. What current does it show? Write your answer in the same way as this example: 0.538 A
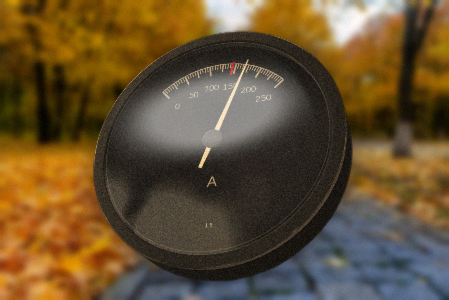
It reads 175 A
